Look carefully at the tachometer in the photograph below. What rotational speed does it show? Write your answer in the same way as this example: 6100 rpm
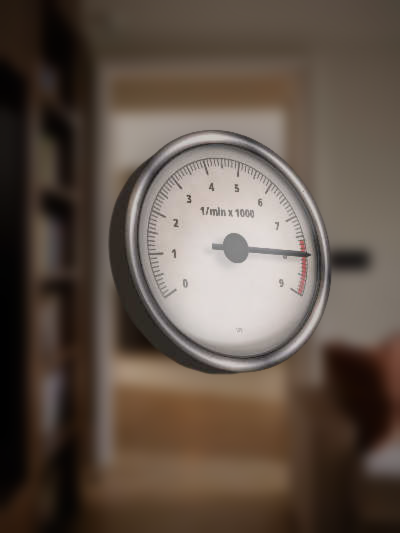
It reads 8000 rpm
